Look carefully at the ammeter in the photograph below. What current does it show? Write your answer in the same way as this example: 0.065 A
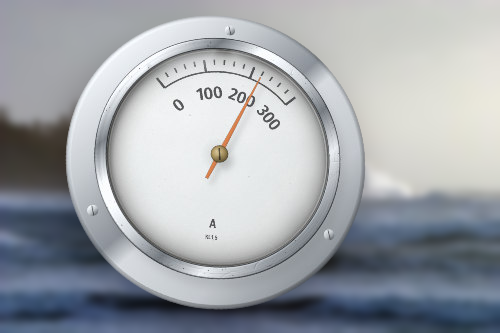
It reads 220 A
